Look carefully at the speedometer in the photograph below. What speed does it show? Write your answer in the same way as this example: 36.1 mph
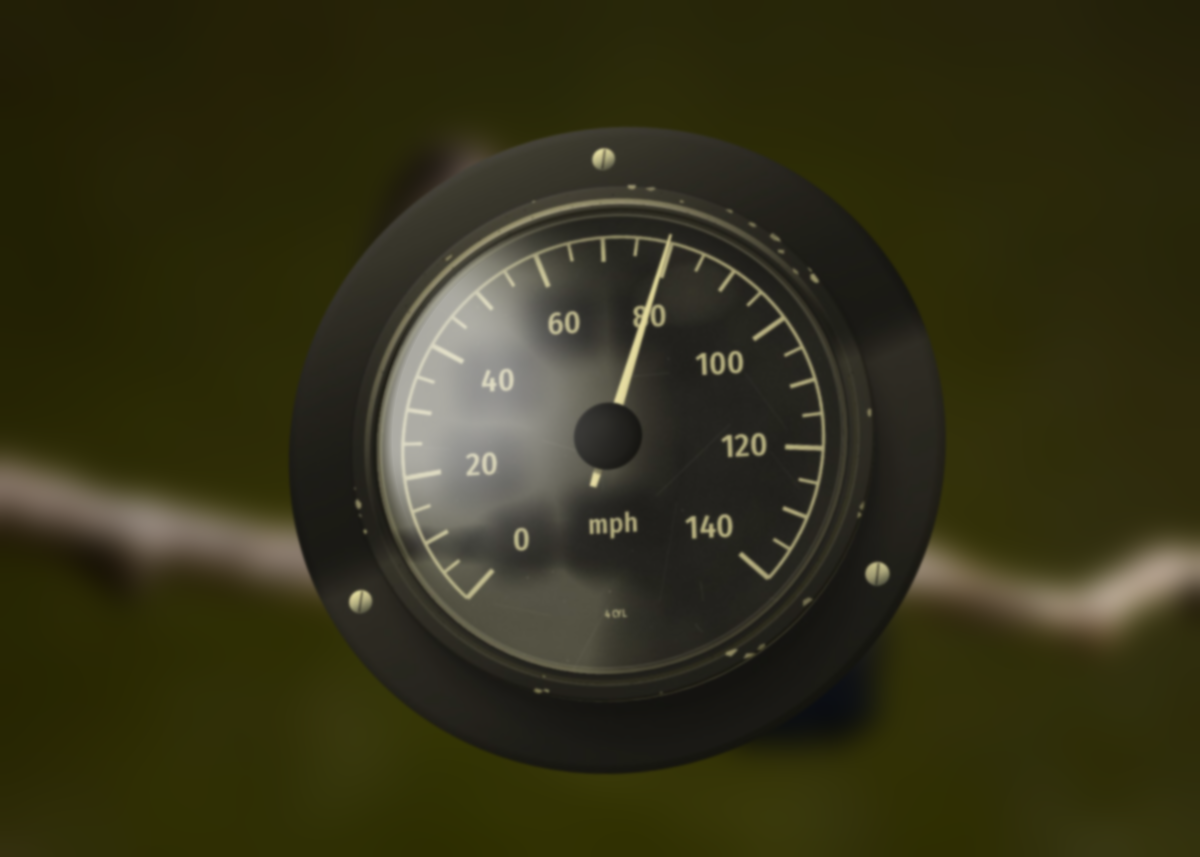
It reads 80 mph
